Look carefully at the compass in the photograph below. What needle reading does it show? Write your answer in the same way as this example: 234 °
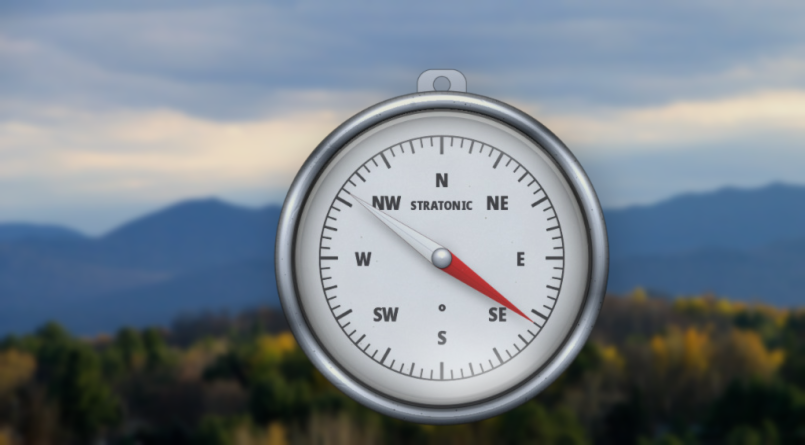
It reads 125 °
